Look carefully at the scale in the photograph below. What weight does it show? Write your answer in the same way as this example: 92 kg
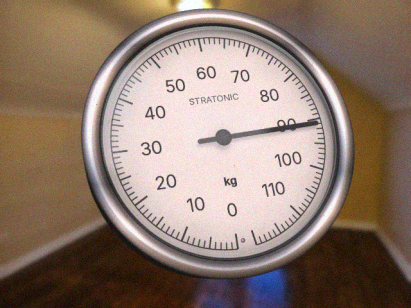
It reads 91 kg
